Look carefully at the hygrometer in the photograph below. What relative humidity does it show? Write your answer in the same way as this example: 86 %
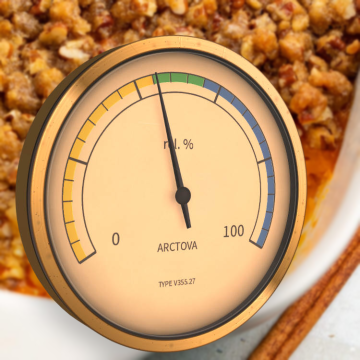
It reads 44 %
